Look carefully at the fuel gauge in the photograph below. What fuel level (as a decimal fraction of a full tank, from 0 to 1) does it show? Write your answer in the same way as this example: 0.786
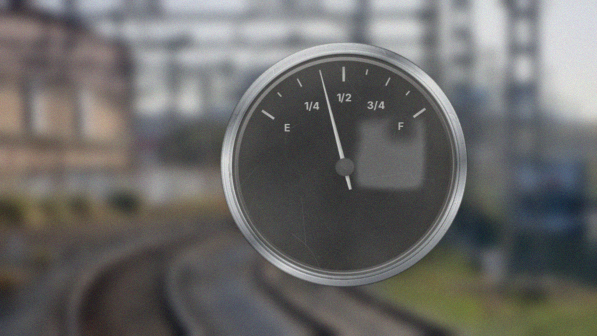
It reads 0.375
